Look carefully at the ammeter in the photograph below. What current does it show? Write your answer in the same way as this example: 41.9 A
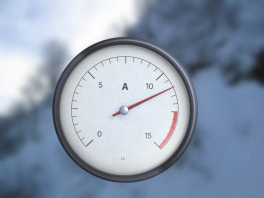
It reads 11 A
